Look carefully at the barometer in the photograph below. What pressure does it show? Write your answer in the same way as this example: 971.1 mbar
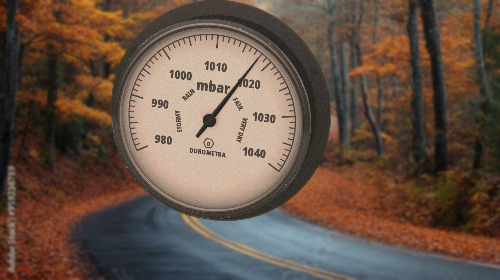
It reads 1018 mbar
